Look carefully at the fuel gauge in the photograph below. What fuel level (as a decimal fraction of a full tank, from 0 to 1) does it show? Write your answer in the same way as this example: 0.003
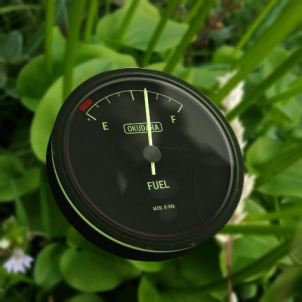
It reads 0.625
